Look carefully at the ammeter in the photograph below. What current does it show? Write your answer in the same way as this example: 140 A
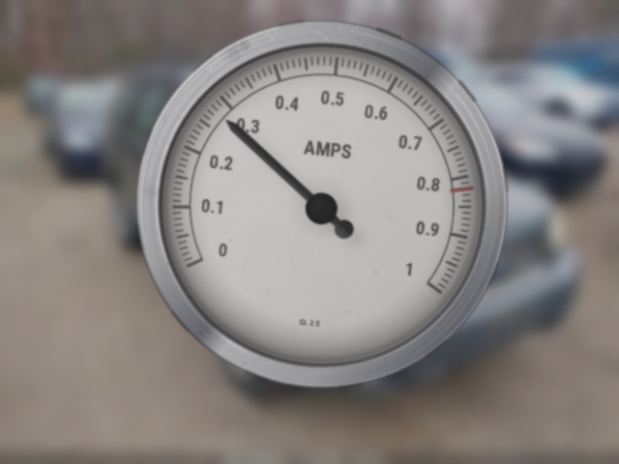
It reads 0.28 A
